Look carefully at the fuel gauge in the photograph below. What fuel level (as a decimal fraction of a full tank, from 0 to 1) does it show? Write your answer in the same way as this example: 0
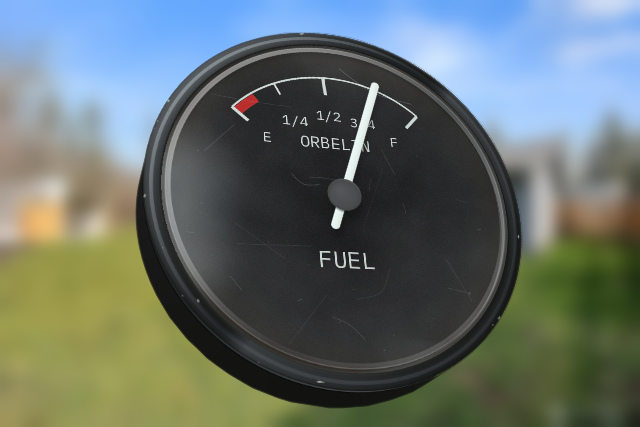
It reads 0.75
